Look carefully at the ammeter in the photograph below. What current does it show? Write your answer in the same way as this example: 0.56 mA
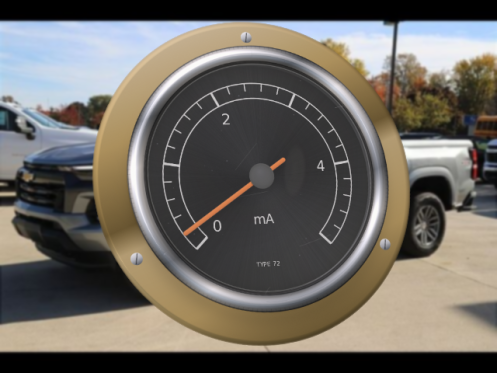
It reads 0.2 mA
